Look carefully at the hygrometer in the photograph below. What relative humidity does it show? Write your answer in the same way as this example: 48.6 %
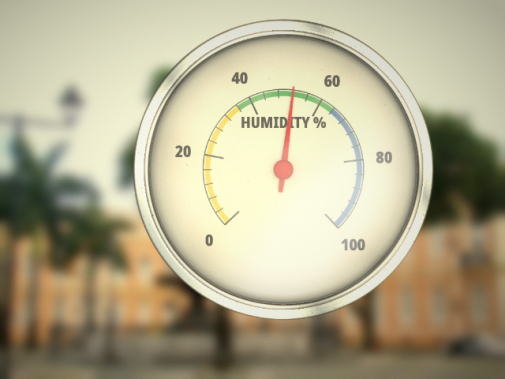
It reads 52 %
